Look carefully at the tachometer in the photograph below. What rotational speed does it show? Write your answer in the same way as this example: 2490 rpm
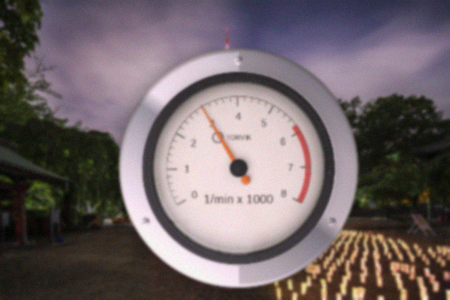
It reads 3000 rpm
